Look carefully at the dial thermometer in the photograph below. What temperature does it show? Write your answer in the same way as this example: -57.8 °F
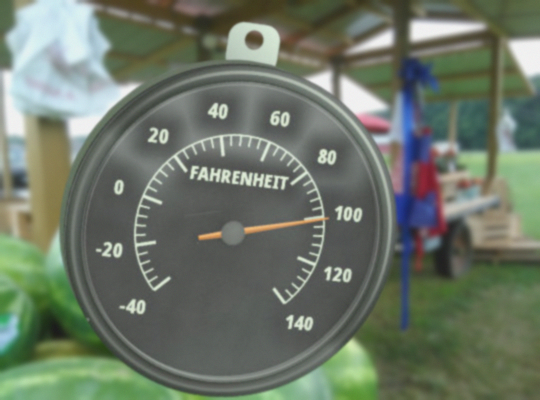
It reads 100 °F
